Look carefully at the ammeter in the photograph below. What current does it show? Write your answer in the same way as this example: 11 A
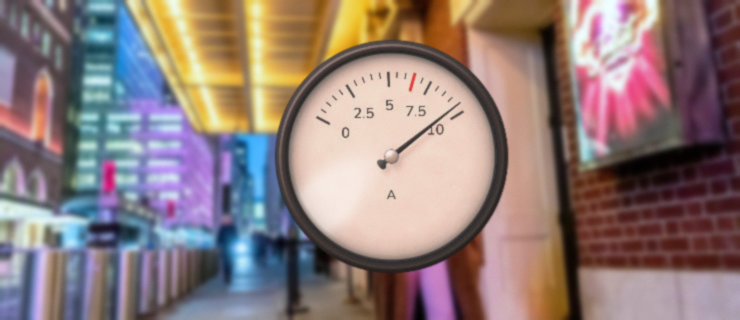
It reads 9.5 A
